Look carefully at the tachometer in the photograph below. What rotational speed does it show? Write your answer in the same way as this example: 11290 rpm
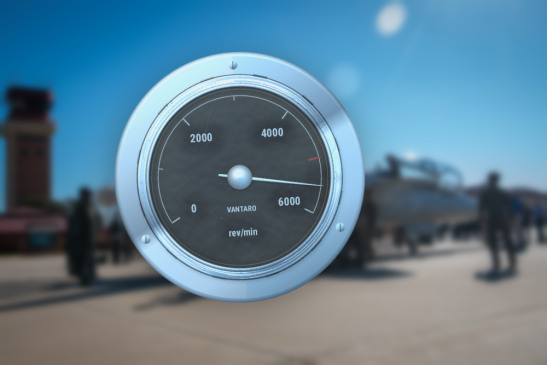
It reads 5500 rpm
